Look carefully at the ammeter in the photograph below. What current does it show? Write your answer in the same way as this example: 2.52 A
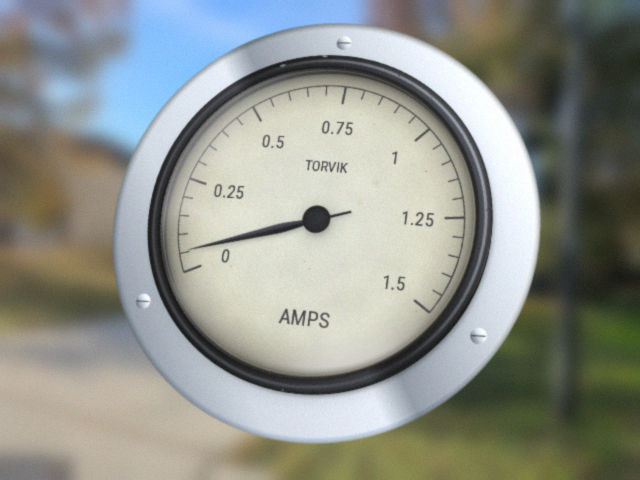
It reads 0.05 A
